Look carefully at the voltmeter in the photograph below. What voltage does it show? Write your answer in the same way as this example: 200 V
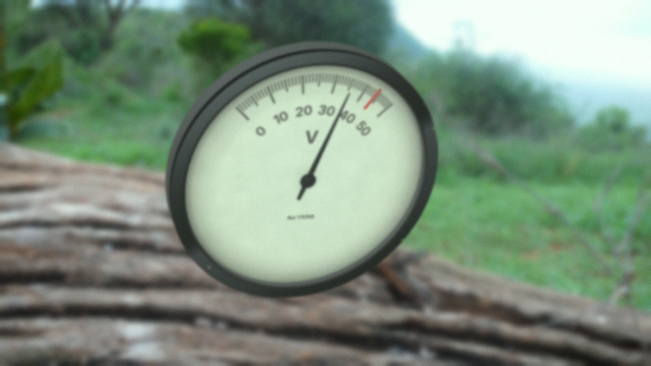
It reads 35 V
